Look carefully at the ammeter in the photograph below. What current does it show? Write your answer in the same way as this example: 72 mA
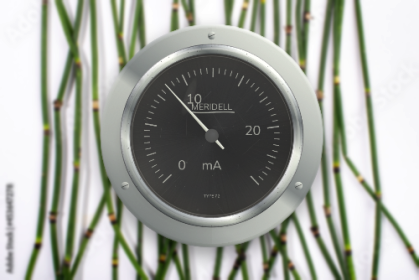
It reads 8.5 mA
